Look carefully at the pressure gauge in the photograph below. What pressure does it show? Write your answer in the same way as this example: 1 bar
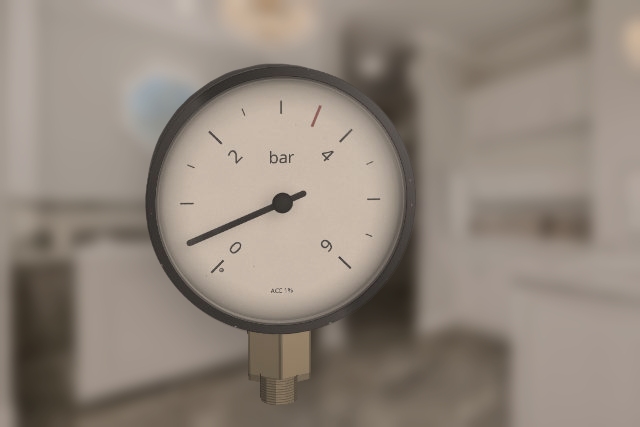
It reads 0.5 bar
